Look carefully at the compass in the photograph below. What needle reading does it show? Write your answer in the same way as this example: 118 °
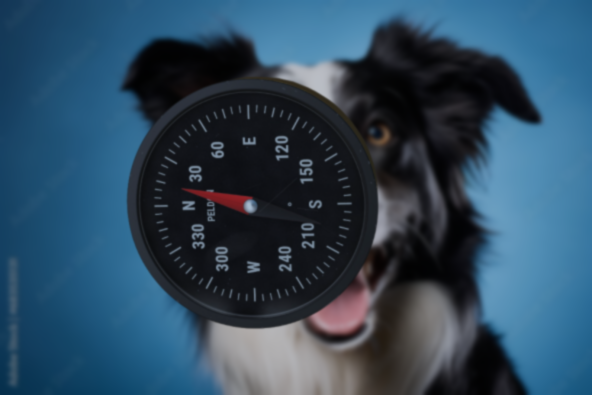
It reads 15 °
